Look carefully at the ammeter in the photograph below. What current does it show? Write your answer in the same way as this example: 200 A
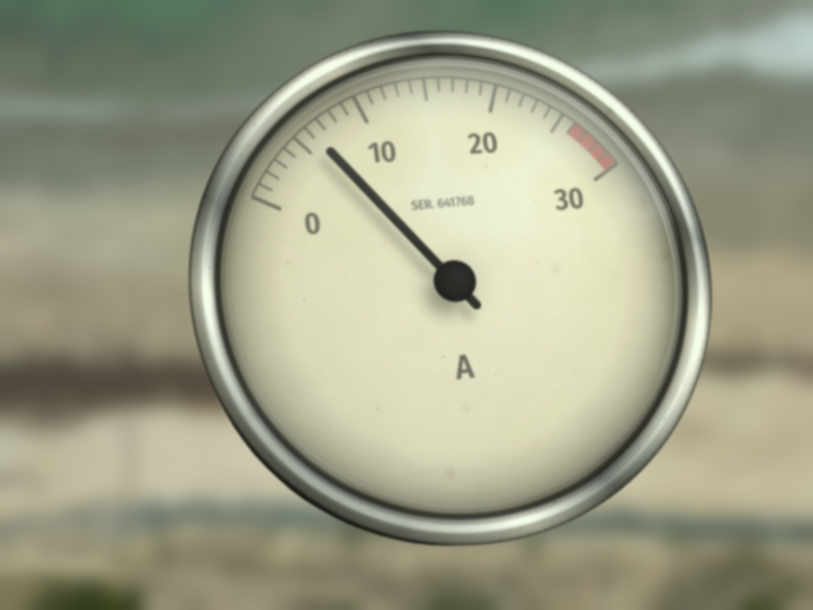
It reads 6 A
